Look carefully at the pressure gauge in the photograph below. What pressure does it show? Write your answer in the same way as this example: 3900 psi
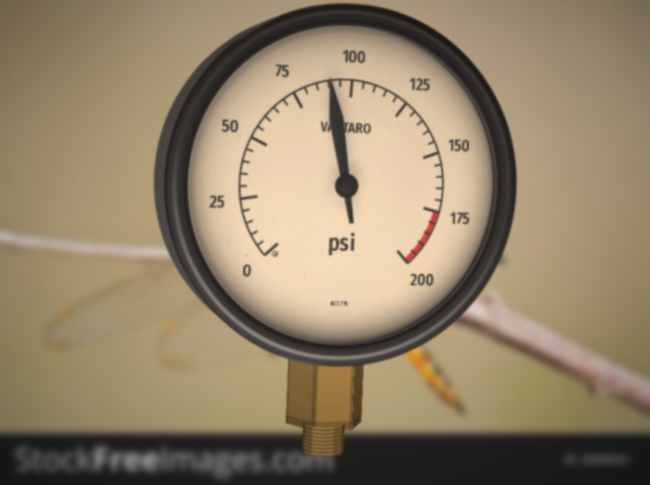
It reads 90 psi
